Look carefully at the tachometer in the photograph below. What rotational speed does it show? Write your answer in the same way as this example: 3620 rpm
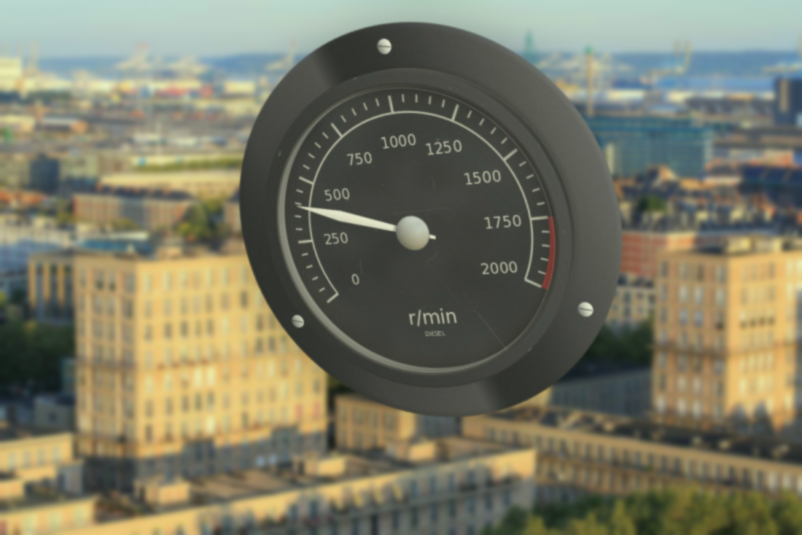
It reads 400 rpm
